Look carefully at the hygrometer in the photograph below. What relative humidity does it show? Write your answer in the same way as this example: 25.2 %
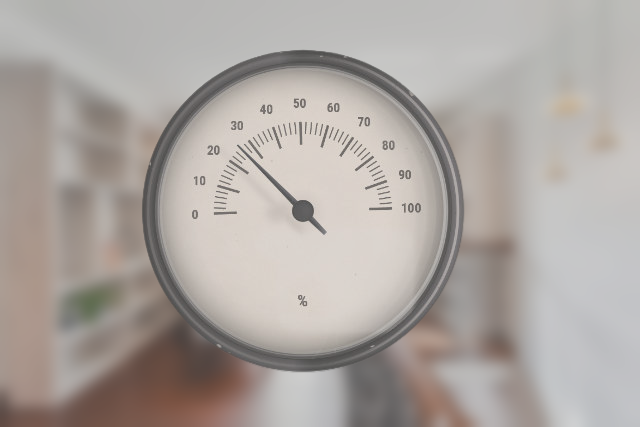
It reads 26 %
